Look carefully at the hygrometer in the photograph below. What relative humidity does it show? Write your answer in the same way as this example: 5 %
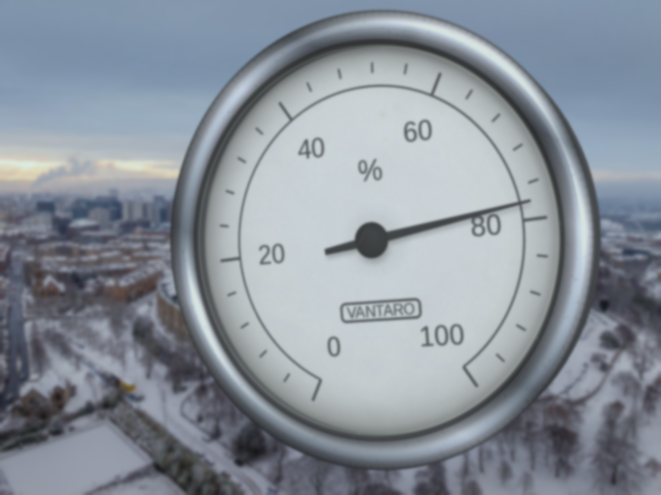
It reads 78 %
